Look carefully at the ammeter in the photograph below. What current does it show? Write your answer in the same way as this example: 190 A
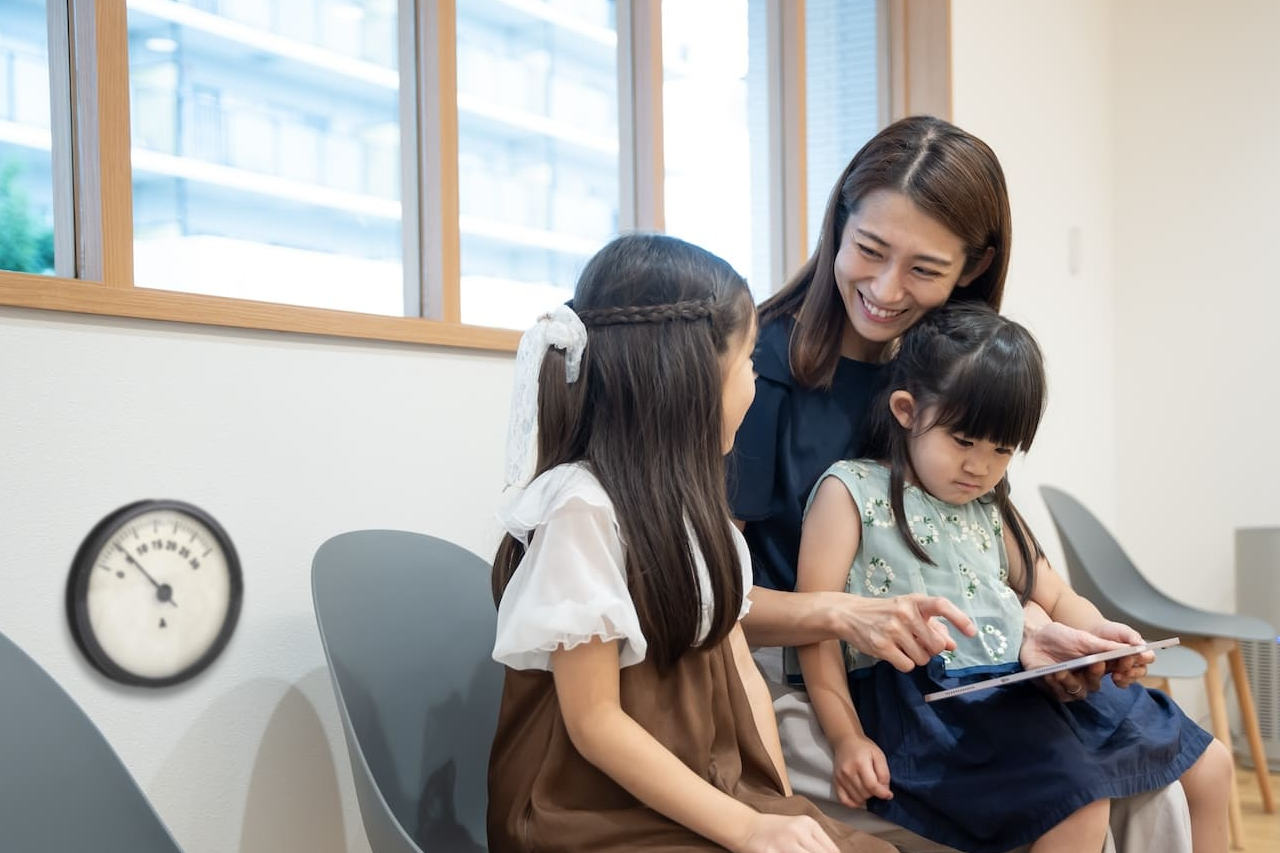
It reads 5 A
